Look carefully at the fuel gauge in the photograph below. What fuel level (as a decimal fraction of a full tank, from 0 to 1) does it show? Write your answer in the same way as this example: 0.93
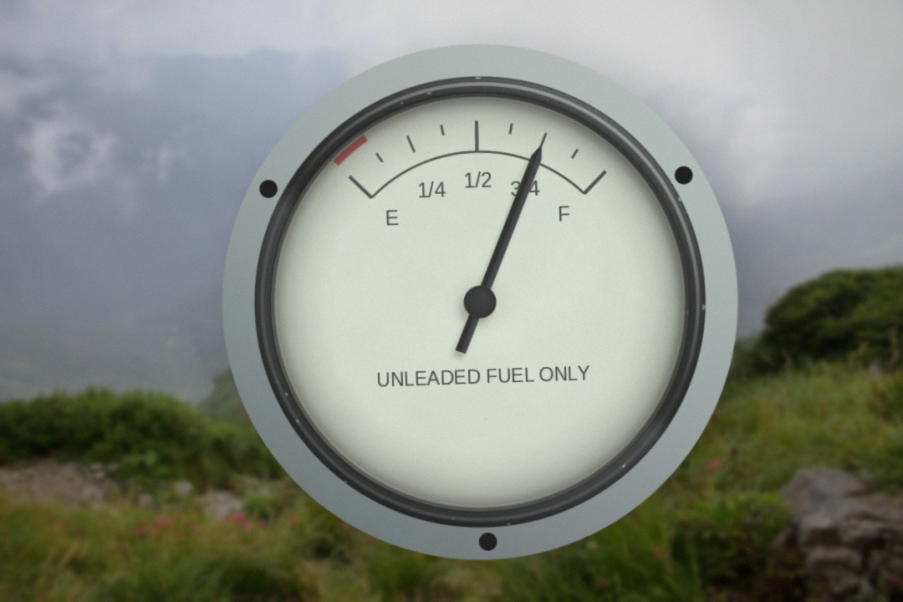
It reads 0.75
